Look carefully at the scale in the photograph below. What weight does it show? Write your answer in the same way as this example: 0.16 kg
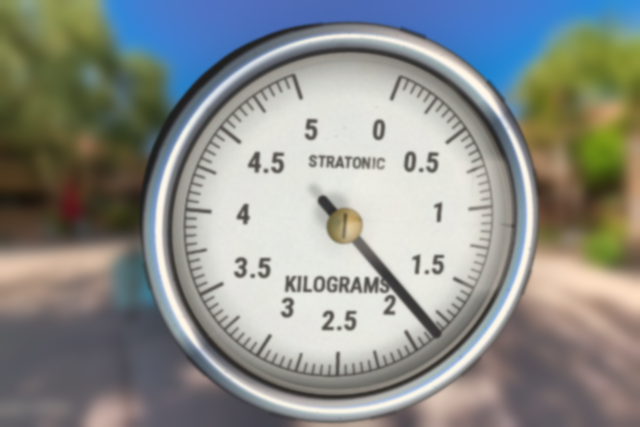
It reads 1.85 kg
